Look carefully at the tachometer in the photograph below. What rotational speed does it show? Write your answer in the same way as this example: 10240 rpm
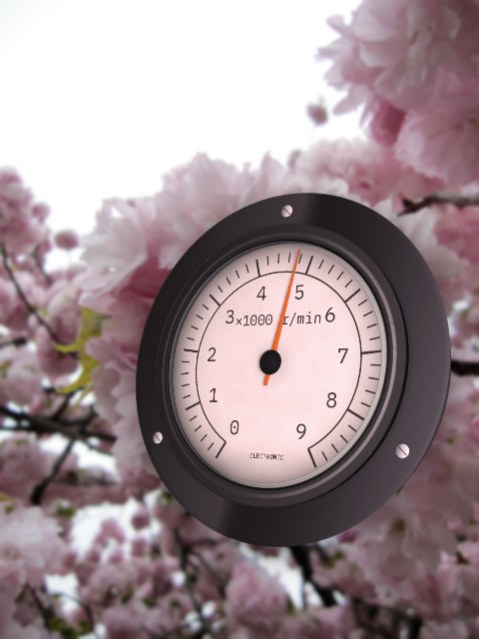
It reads 4800 rpm
